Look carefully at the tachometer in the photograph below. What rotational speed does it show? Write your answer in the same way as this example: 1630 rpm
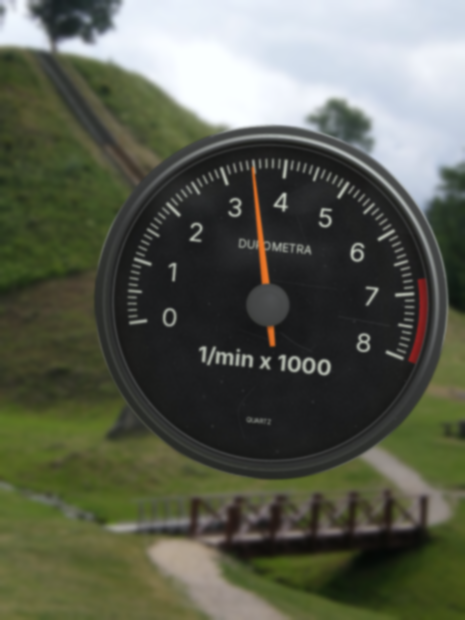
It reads 3500 rpm
